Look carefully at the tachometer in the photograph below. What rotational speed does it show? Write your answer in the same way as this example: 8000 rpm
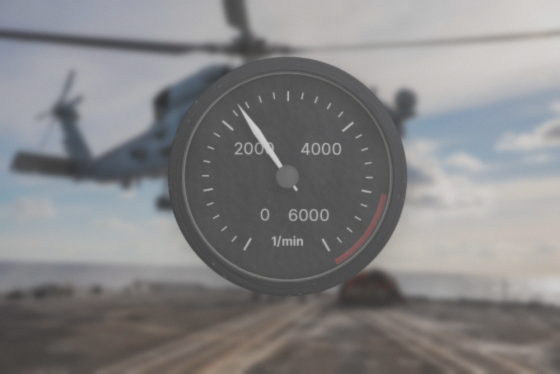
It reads 2300 rpm
